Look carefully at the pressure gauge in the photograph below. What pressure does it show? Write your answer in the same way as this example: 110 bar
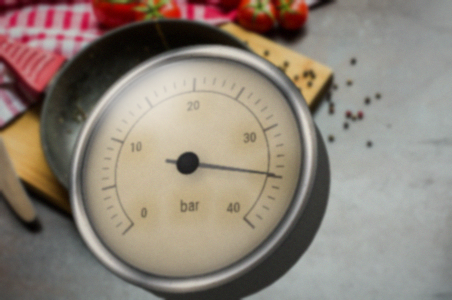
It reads 35 bar
